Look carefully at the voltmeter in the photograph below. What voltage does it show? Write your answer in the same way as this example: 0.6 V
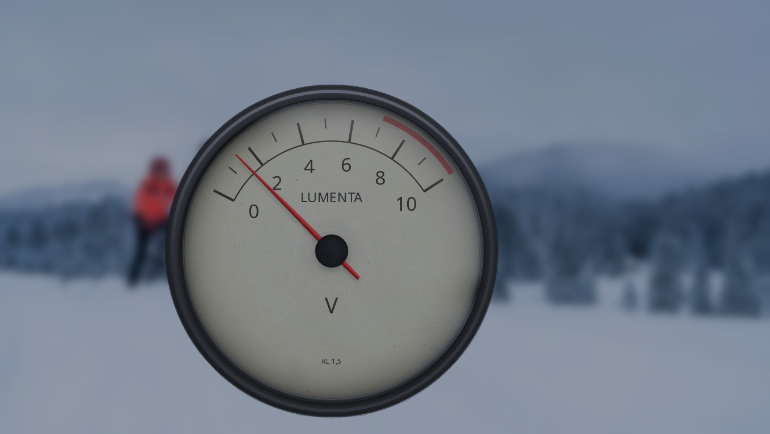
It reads 1.5 V
